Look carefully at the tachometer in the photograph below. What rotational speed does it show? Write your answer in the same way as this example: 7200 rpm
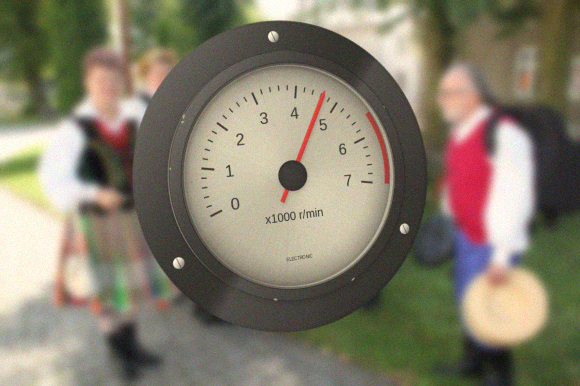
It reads 4600 rpm
